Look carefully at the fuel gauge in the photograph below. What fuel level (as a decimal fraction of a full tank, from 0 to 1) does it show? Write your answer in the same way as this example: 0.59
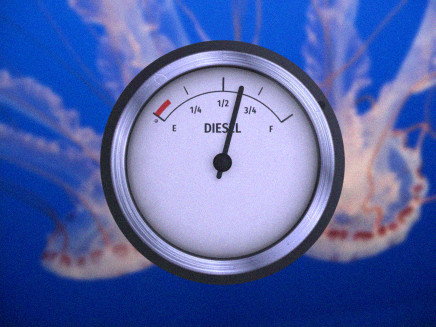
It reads 0.625
